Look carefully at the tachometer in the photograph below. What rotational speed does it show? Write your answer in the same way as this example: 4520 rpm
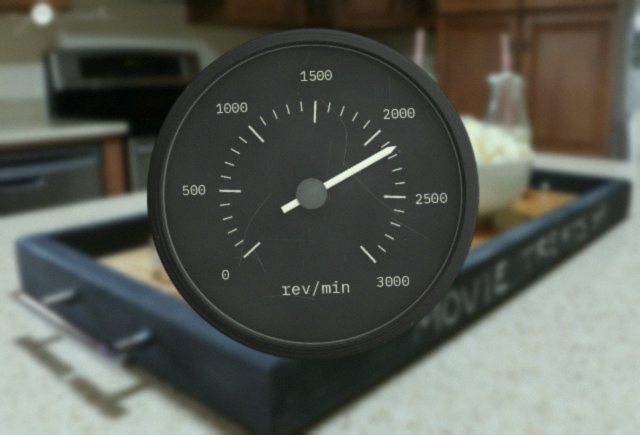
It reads 2150 rpm
